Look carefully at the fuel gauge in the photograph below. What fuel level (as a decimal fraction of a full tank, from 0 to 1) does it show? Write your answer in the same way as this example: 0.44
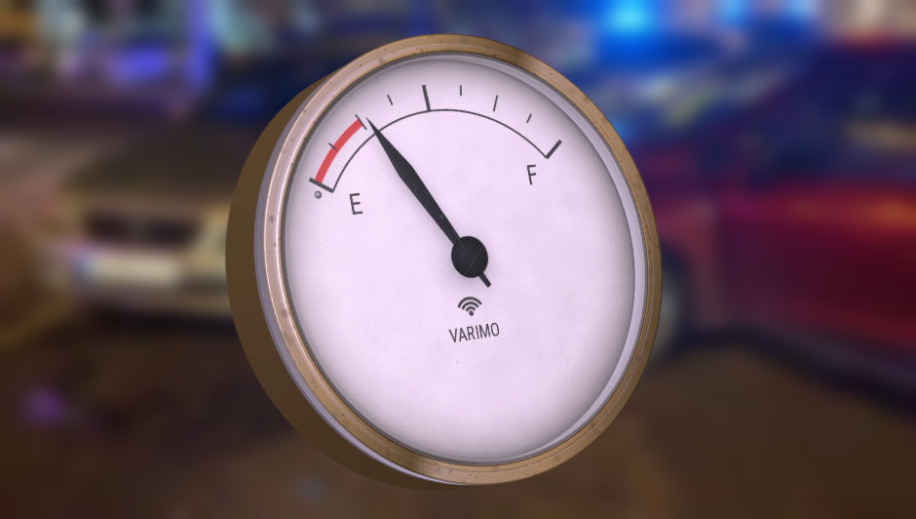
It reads 0.25
